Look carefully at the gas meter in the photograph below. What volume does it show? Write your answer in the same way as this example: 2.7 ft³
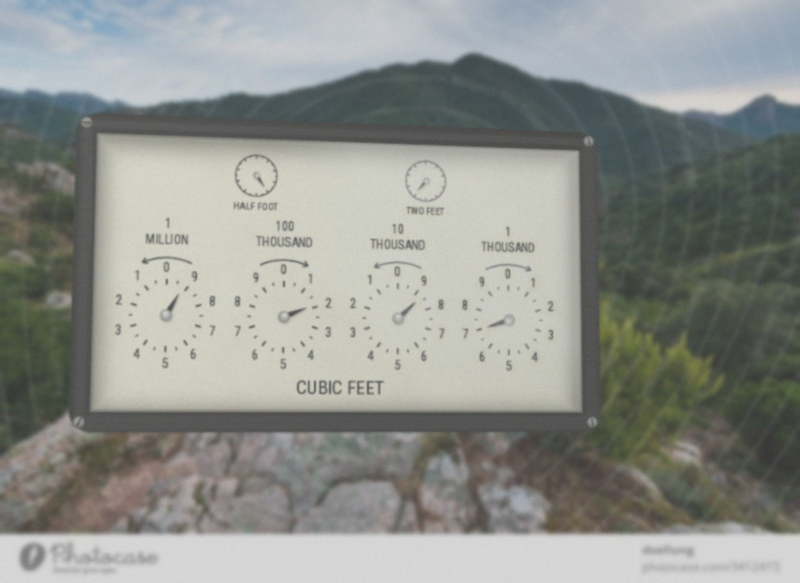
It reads 918700 ft³
